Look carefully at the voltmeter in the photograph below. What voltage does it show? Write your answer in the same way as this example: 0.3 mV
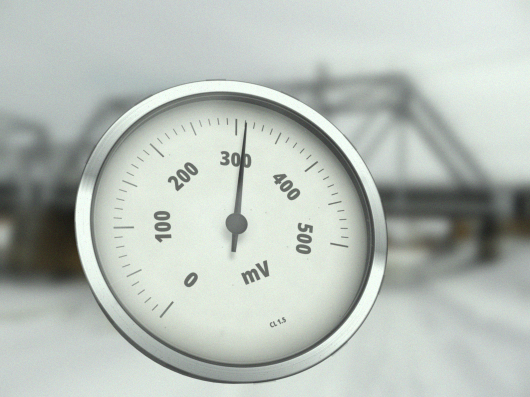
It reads 310 mV
